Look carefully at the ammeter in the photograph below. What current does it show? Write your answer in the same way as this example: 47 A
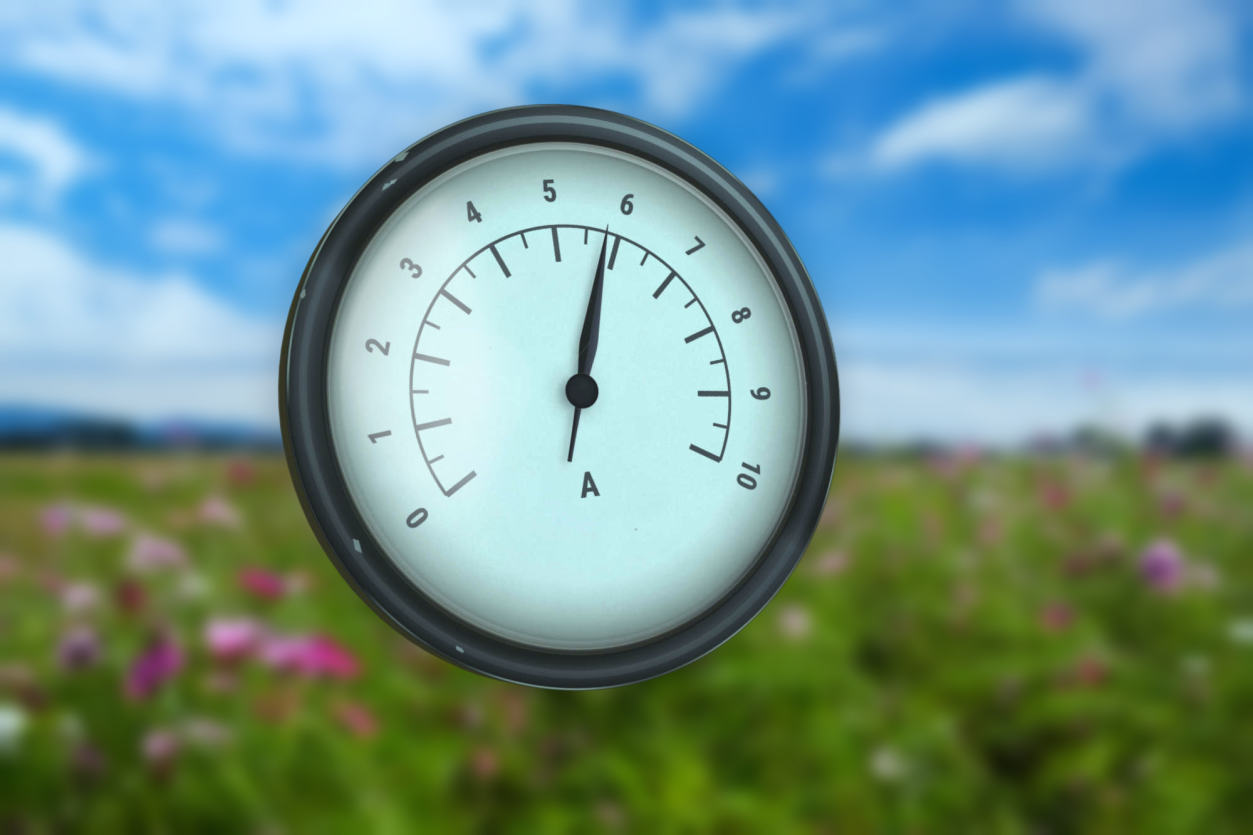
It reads 5.75 A
